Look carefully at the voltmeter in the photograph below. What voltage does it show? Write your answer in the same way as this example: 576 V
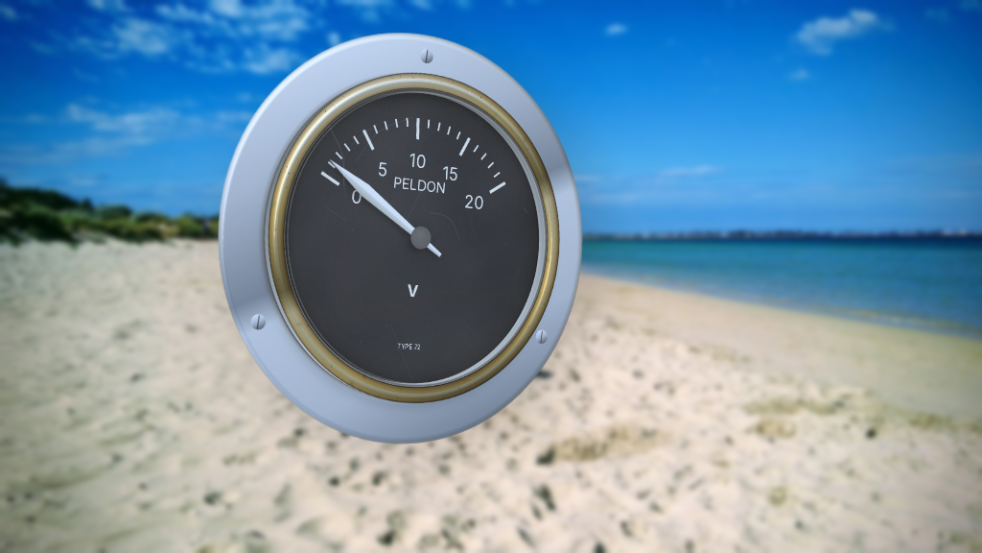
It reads 1 V
